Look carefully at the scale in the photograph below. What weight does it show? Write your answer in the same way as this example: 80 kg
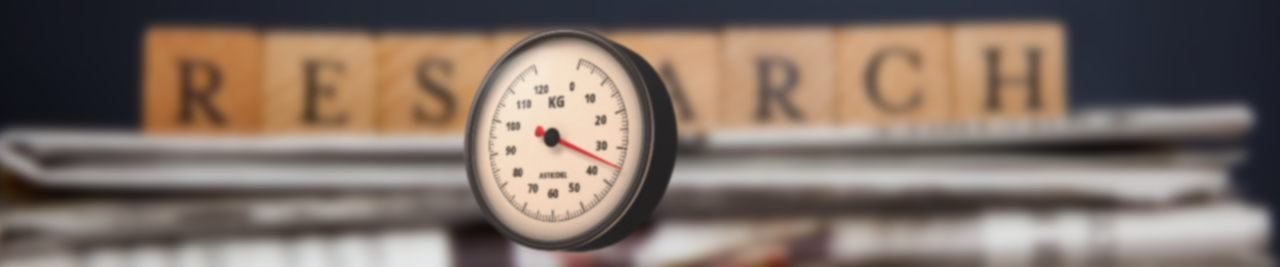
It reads 35 kg
